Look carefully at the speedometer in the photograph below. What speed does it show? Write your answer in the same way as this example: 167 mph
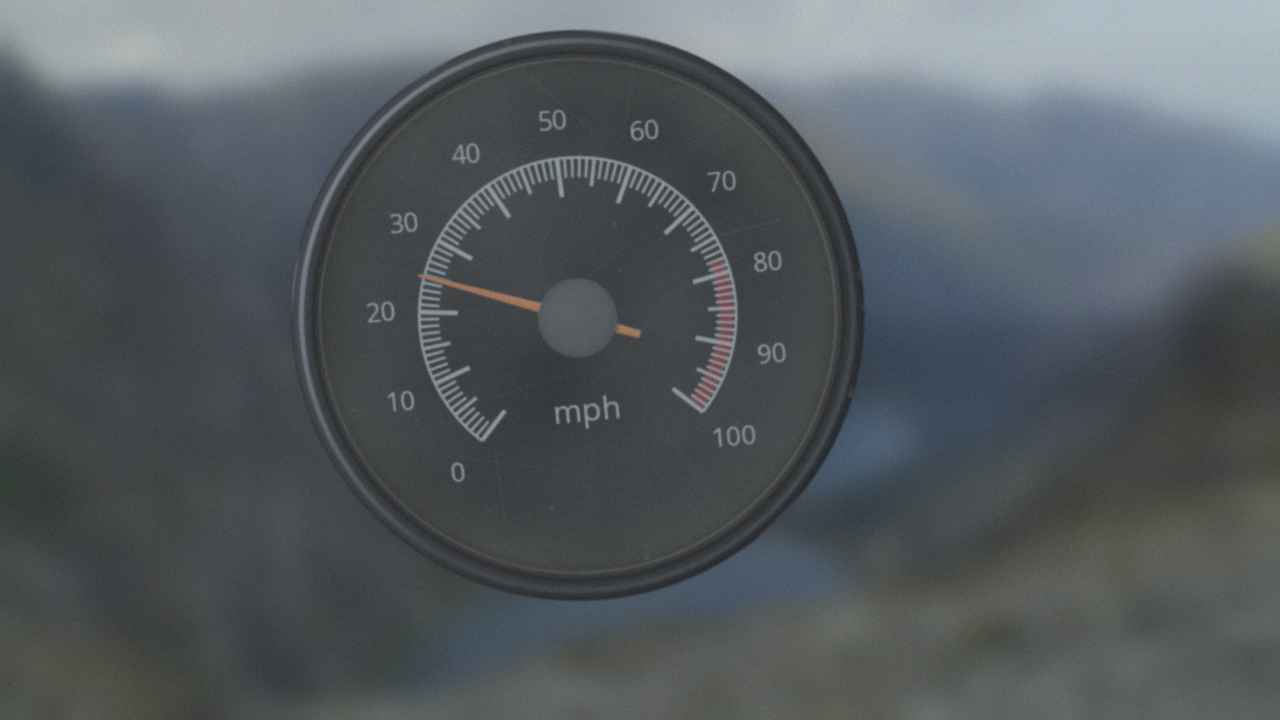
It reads 25 mph
